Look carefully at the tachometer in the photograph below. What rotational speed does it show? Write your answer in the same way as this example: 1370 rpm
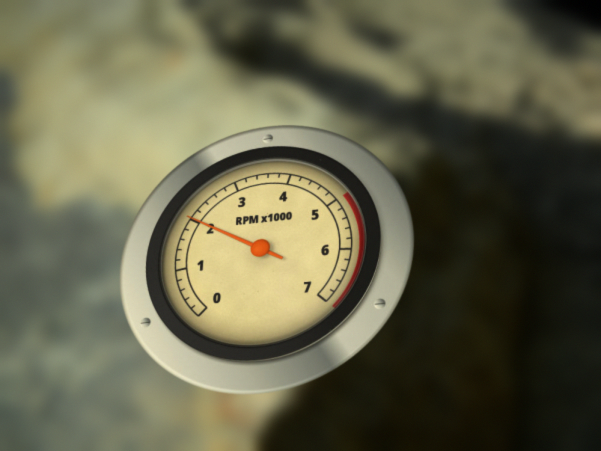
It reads 2000 rpm
